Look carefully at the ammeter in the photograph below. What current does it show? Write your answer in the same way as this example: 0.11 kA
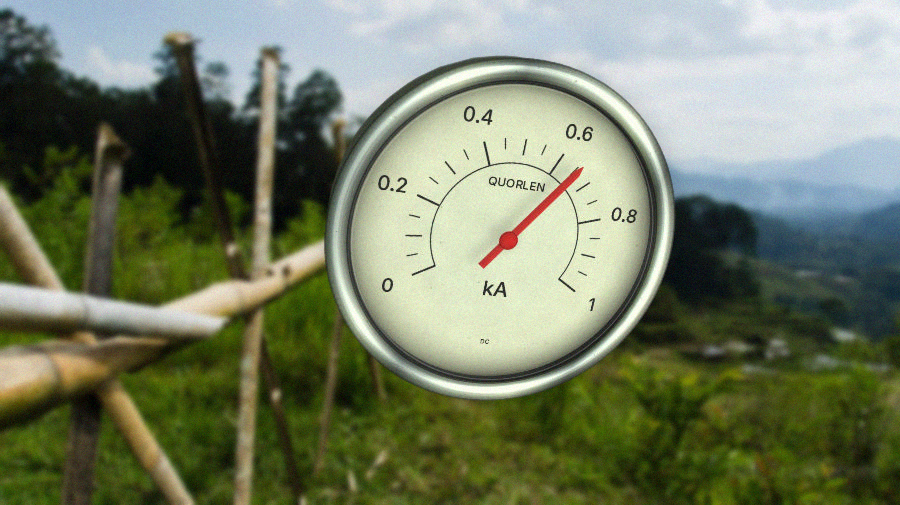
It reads 0.65 kA
